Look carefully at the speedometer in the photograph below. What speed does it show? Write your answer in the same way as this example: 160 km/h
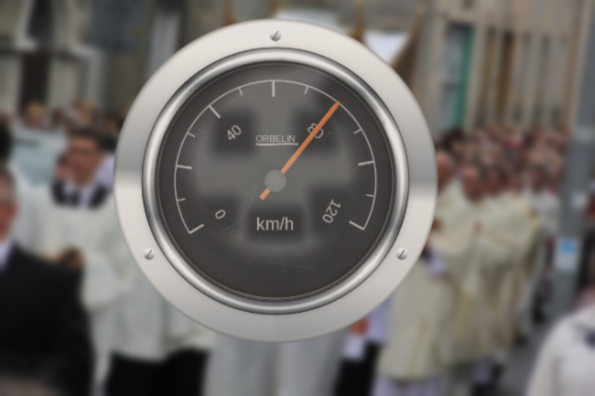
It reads 80 km/h
